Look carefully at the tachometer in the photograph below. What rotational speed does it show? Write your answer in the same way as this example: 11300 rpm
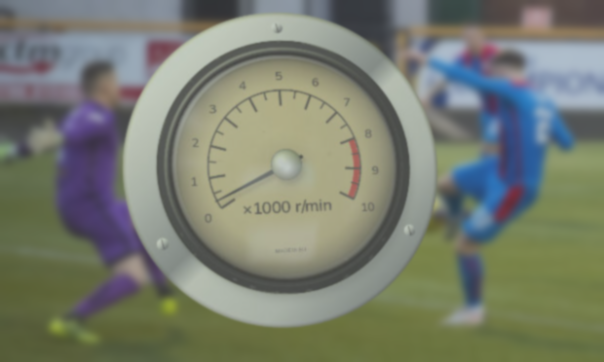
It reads 250 rpm
